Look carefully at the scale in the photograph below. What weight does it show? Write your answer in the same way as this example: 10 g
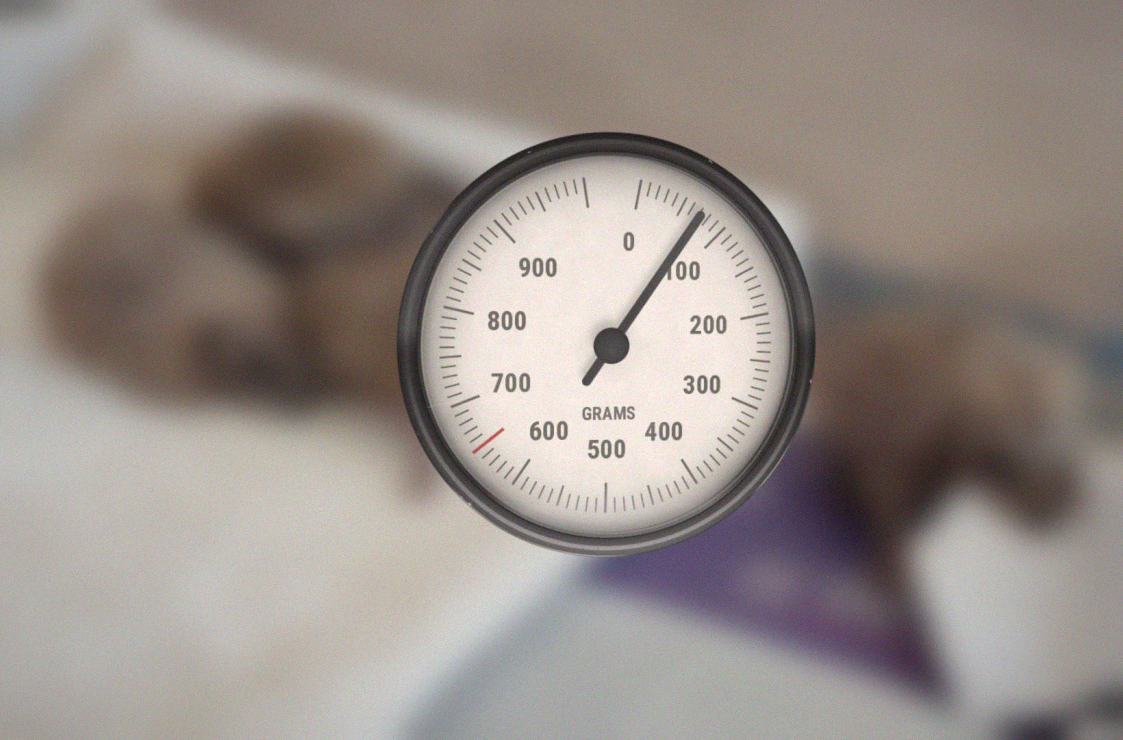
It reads 70 g
